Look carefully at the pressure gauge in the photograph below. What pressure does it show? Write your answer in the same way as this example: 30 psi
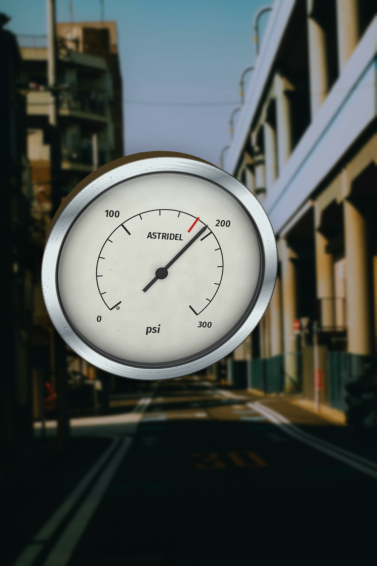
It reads 190 psi
